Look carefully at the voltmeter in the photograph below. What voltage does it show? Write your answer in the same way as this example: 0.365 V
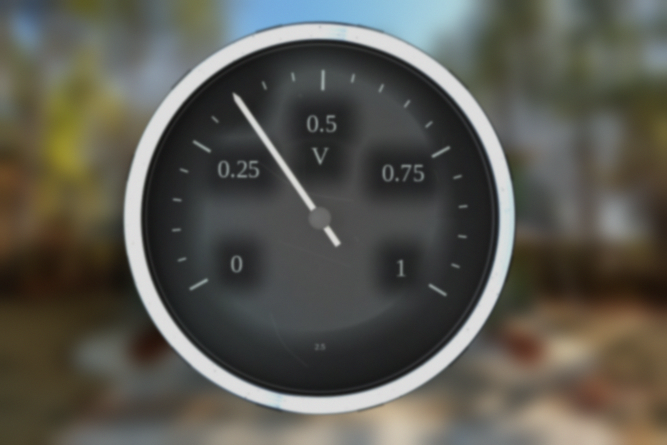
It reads 0.35 V
